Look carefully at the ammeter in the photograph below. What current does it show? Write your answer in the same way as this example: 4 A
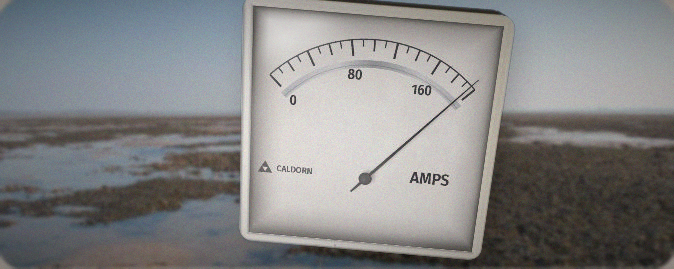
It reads 195 A
